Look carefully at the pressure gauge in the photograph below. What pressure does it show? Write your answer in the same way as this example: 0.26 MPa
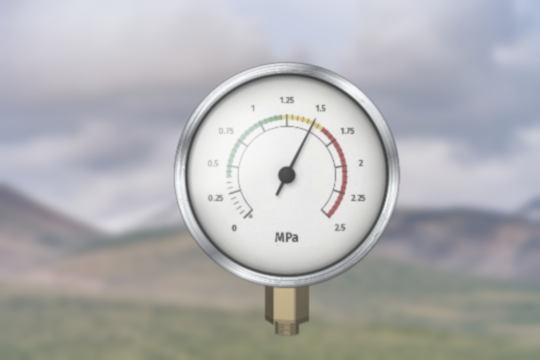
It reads 1.5 MPa
